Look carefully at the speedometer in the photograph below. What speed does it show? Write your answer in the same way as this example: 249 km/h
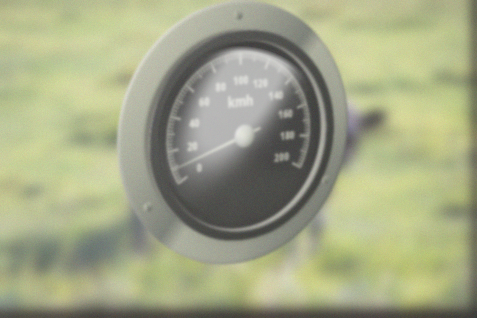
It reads 10 km/h
